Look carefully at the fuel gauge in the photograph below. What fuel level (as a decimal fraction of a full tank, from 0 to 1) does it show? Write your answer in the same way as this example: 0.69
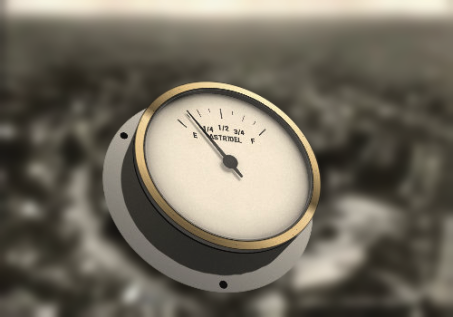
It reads 0.125
